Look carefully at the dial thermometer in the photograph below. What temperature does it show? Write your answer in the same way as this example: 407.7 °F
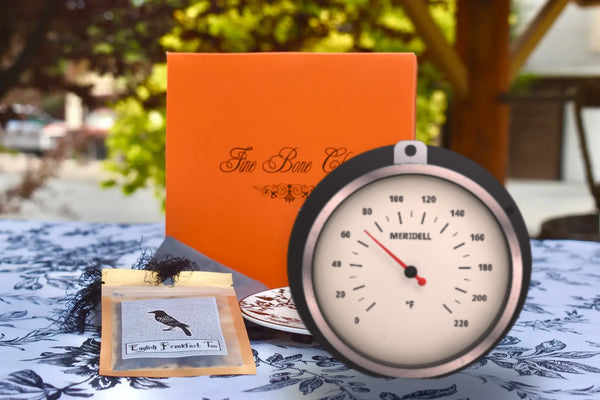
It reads 70 °F
